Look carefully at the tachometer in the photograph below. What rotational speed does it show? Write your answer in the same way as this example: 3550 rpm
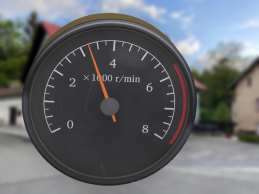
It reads 3250 rpm
